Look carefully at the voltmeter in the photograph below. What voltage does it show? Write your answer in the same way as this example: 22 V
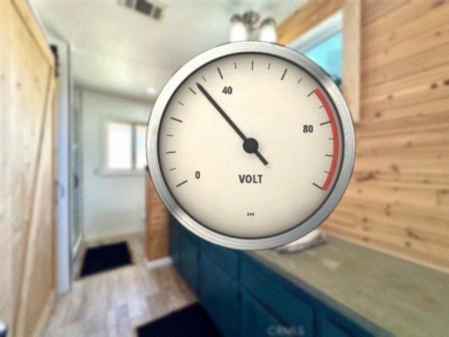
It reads 32.5 V
